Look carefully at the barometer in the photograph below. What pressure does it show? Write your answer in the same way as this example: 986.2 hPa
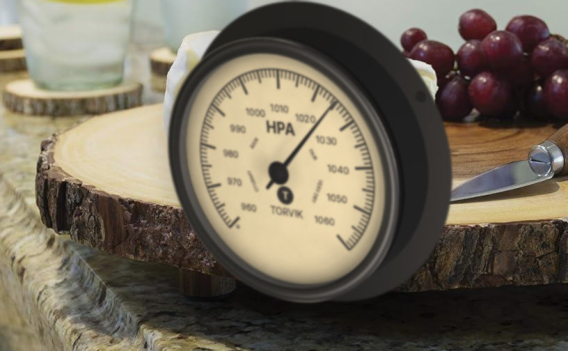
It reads 1025 hPa
